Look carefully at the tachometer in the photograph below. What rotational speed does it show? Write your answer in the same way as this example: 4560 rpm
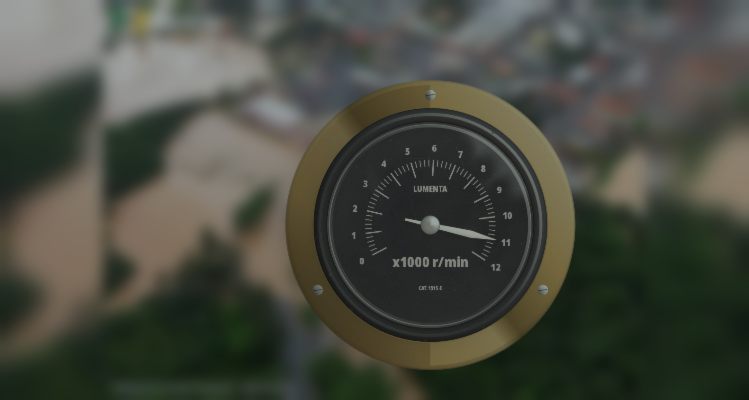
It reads 11000 rpm
